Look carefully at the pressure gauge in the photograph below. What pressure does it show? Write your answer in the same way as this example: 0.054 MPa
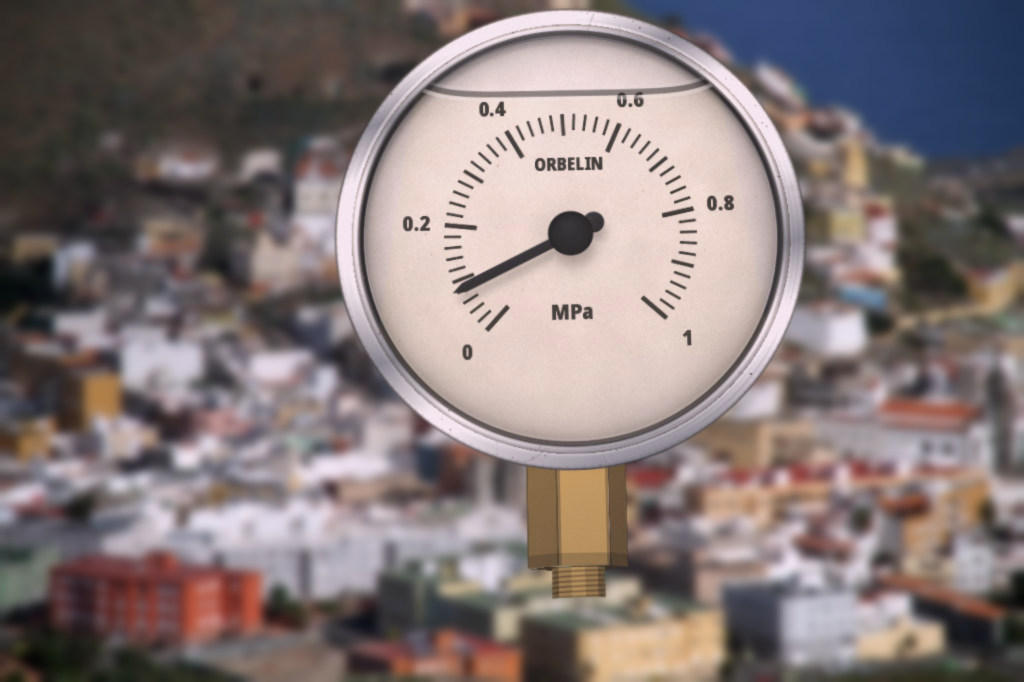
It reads 0.08 MPa
